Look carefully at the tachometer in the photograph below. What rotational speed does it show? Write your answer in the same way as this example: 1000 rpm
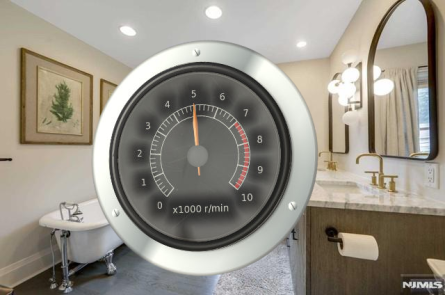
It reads 5000 rpm
